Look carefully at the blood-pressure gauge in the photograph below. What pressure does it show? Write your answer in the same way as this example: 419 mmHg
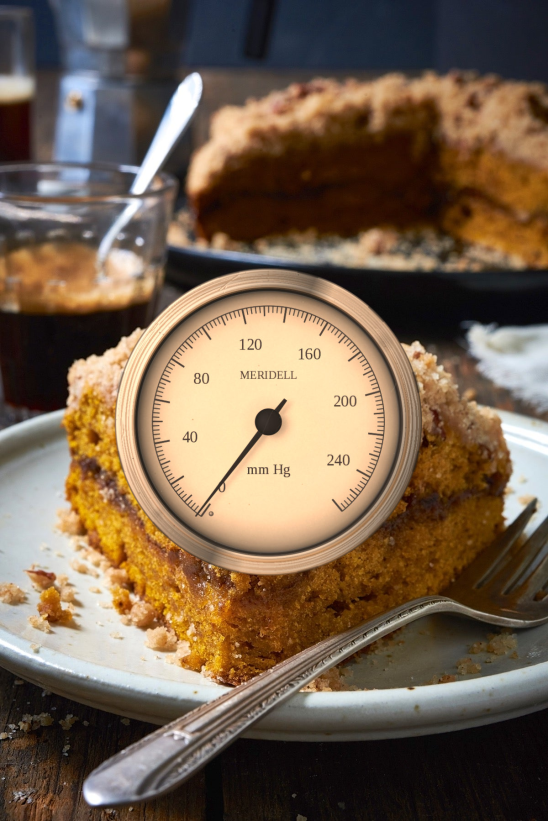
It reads 2 mmHg
